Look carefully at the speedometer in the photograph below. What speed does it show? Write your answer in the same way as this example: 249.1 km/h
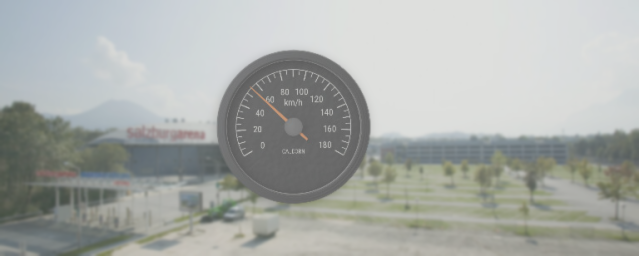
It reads 55 km/h
